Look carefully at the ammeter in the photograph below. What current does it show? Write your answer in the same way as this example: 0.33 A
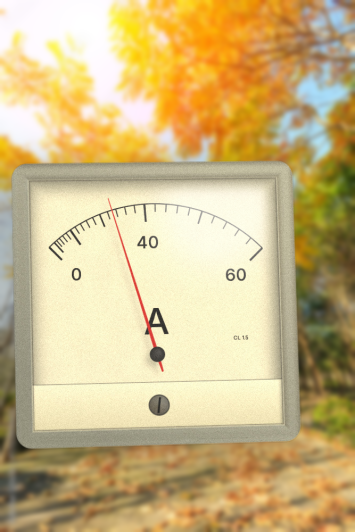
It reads 33 A
